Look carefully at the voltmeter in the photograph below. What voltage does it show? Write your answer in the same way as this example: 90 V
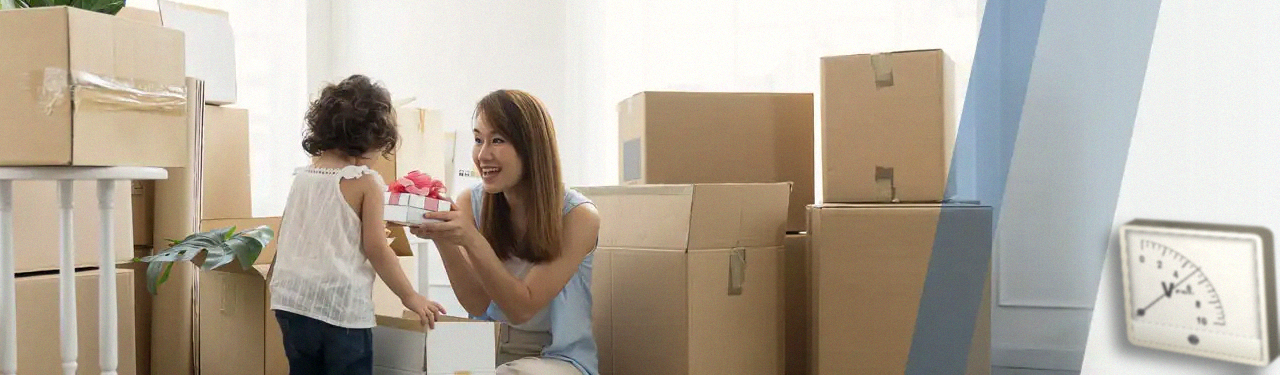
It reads 5 V
